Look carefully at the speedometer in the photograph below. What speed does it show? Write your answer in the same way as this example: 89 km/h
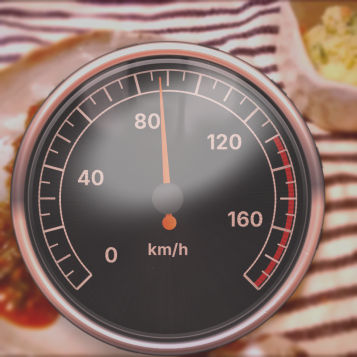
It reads 87.5 km/h
